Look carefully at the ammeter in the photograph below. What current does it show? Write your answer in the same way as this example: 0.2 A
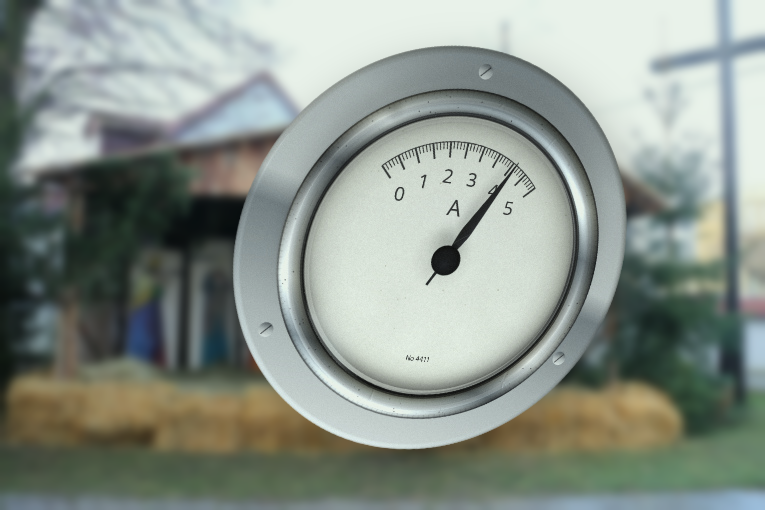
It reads 4 A
